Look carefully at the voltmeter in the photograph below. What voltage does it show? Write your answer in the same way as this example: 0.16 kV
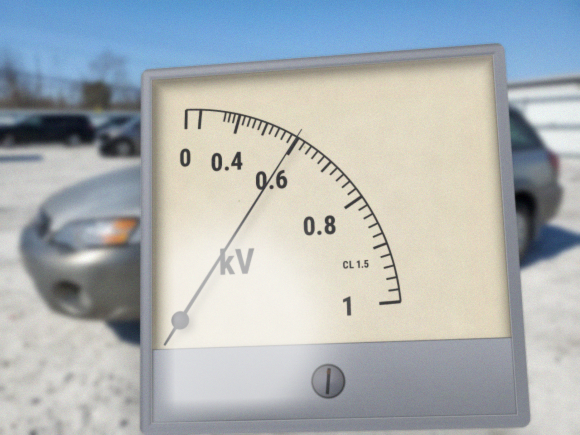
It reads 0.6 kV
